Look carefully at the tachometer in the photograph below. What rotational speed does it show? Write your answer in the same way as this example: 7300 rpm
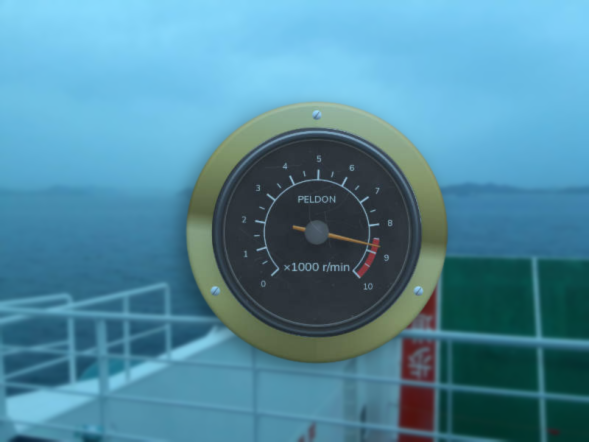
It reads 8750 rpm
